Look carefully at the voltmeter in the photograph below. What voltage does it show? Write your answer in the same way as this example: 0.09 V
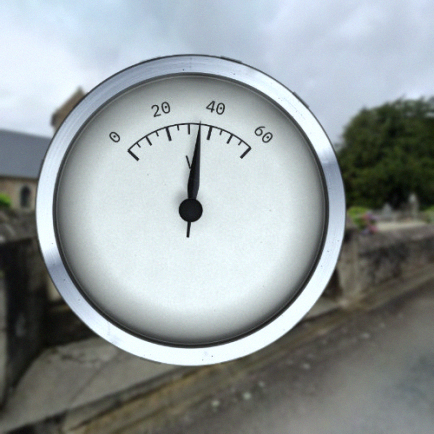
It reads 35 V
